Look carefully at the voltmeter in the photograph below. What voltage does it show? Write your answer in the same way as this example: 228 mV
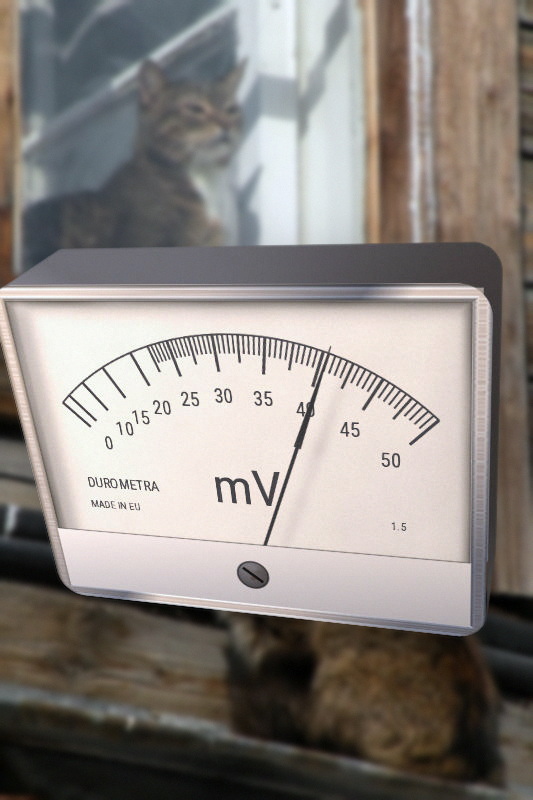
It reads 40.5 mV
